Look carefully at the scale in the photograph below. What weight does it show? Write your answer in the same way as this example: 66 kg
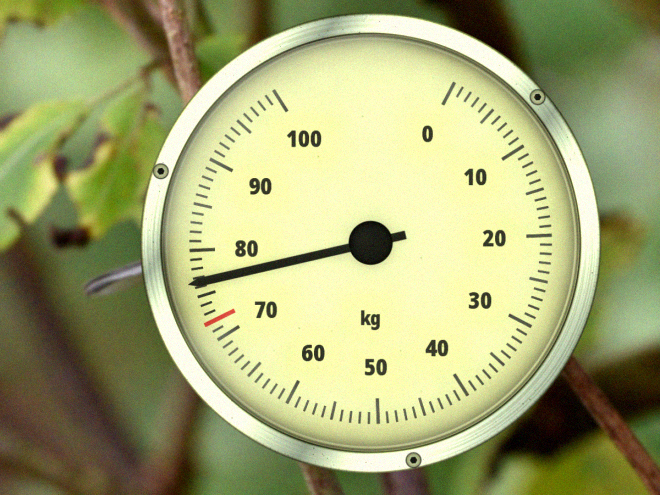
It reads 76.5 kg
